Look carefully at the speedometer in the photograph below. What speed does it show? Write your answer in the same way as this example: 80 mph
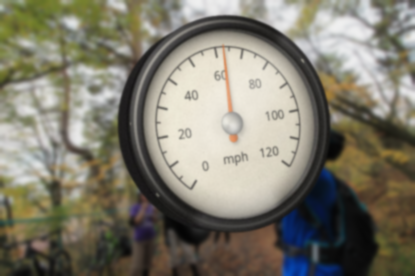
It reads 62.5 mph
